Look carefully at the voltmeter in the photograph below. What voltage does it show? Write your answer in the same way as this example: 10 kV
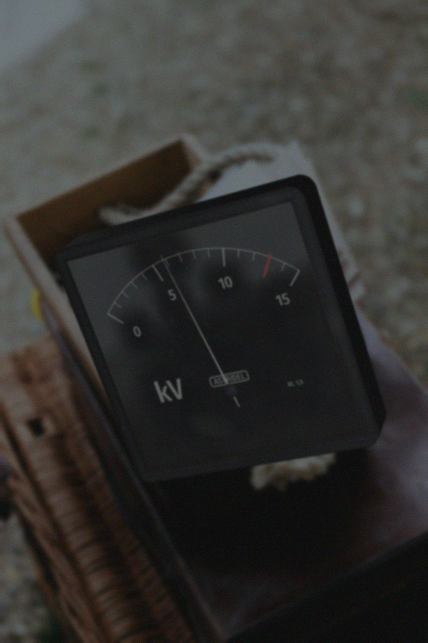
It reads 6 kV
